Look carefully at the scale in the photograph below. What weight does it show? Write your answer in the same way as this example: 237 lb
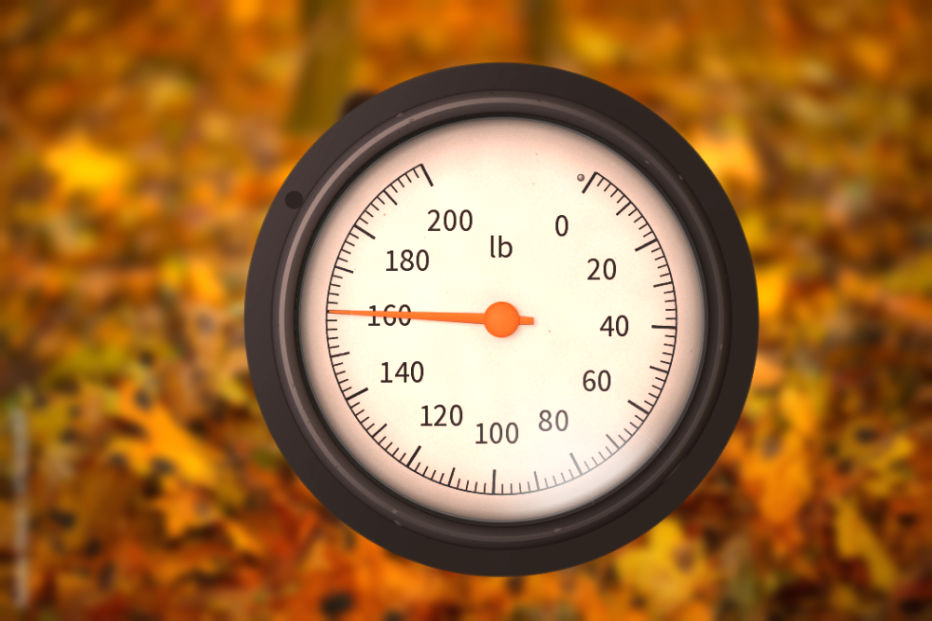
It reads 160 lb
